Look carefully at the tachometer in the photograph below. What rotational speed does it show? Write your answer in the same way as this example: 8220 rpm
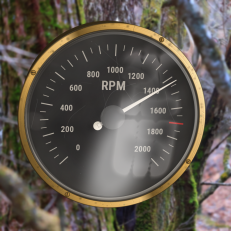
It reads 1425 rpm
